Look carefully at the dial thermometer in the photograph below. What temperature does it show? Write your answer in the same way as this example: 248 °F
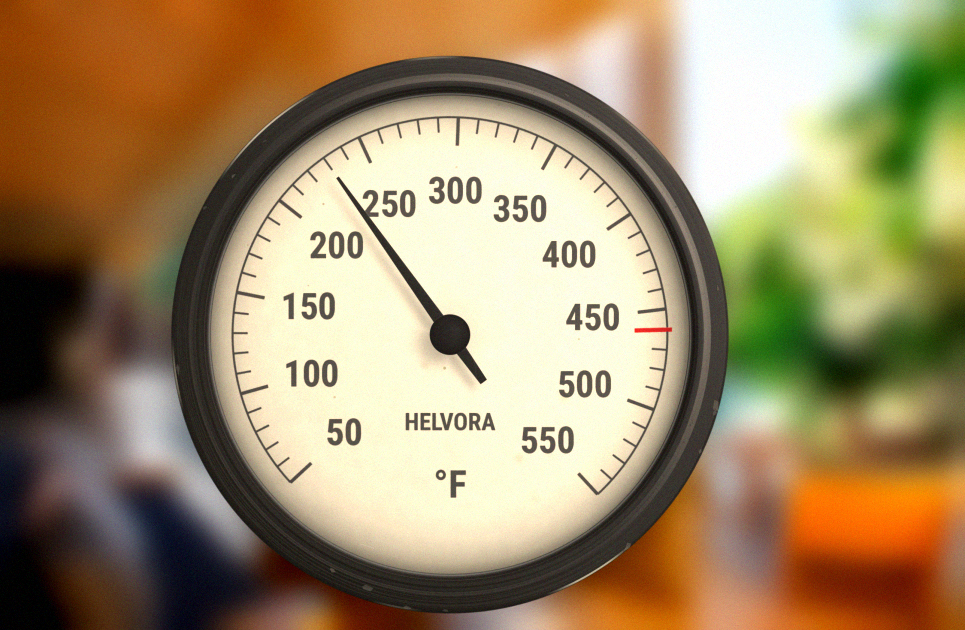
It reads 230 °F
